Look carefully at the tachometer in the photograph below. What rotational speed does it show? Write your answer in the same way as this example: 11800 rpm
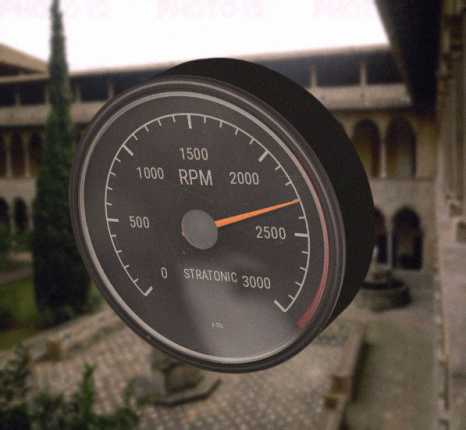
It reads 2300 rpm
